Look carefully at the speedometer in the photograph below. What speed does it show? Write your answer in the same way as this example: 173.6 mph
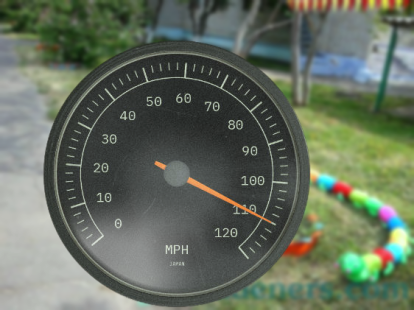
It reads 110 mph
